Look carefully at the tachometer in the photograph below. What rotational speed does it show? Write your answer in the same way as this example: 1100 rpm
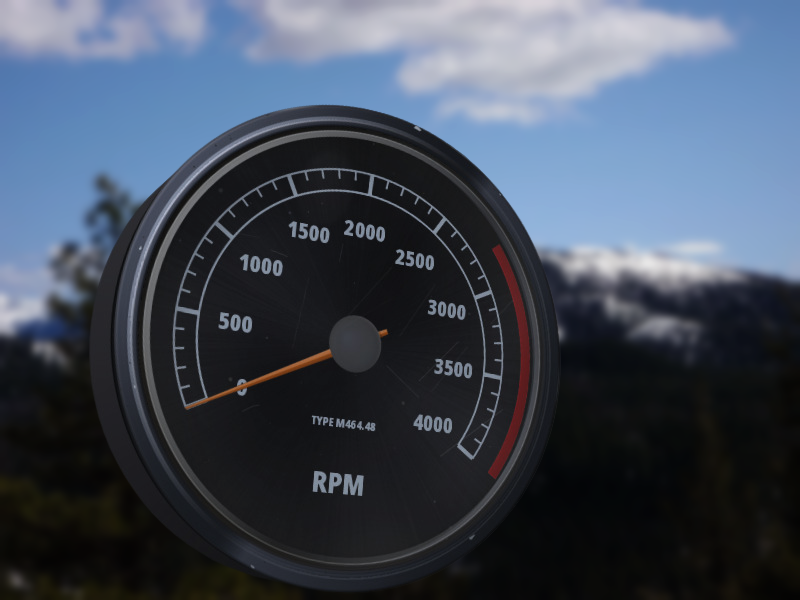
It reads 0 rpm
